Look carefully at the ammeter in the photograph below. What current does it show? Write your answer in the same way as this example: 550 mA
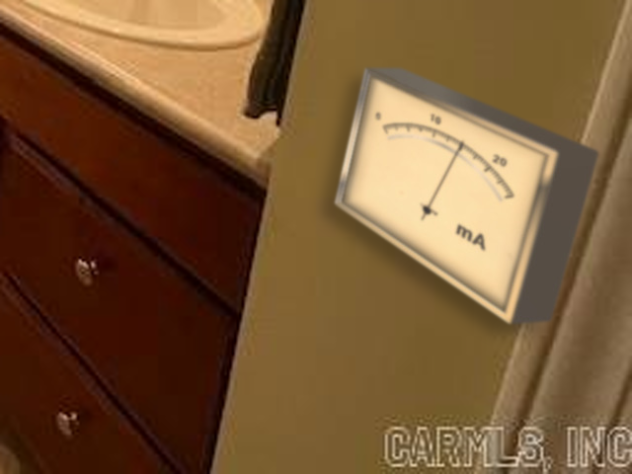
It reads 15 mA
